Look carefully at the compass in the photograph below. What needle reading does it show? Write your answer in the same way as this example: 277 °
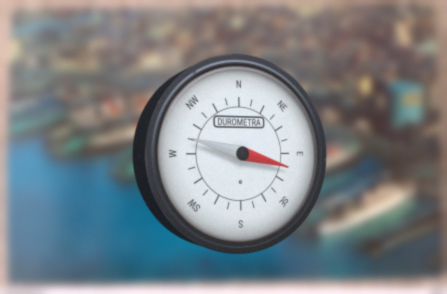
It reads 105 °
